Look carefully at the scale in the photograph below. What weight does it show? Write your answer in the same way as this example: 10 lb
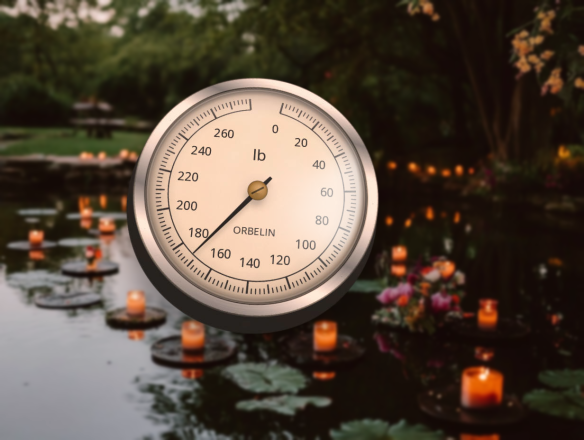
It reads 172 lb
